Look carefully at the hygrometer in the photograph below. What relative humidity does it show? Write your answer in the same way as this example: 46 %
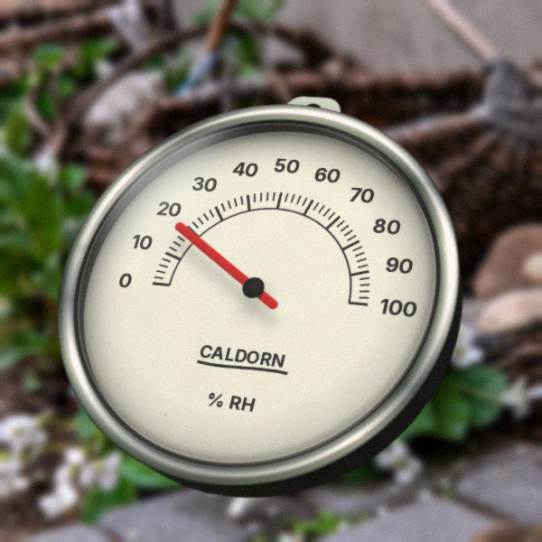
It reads 18 %
